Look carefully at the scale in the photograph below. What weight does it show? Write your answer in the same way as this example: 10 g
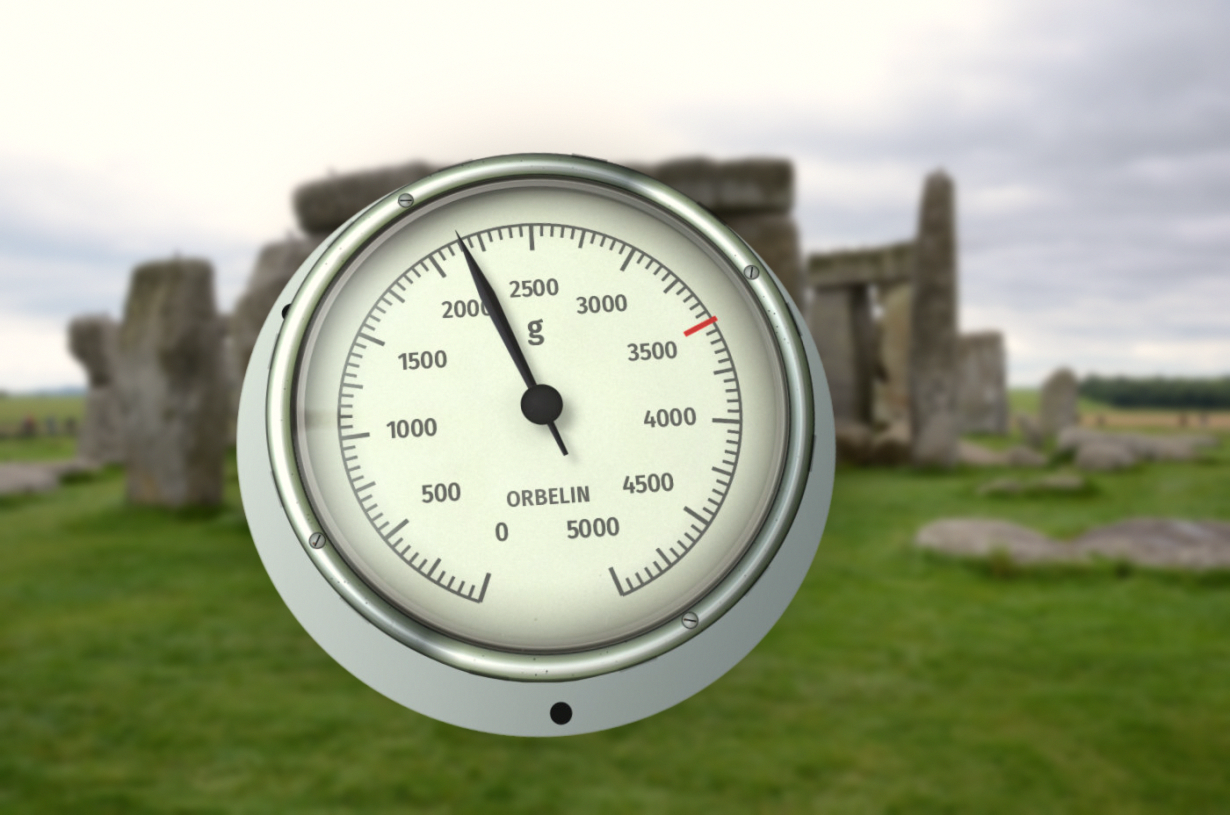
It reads 2150 g
